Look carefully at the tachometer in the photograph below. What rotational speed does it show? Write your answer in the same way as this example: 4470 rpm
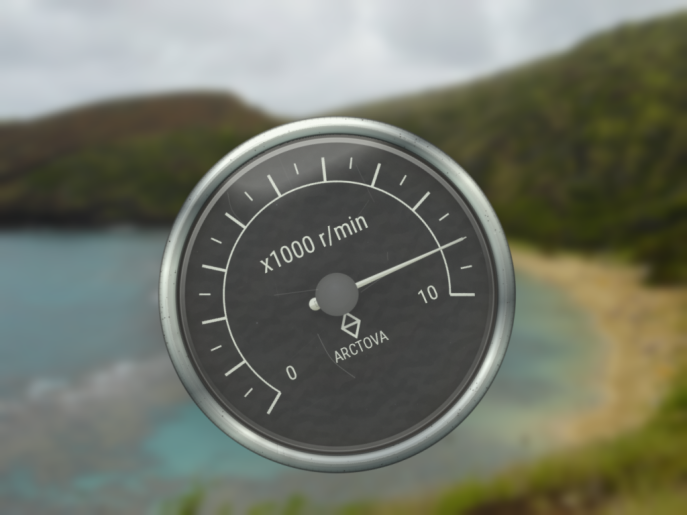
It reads 9000 rpm
